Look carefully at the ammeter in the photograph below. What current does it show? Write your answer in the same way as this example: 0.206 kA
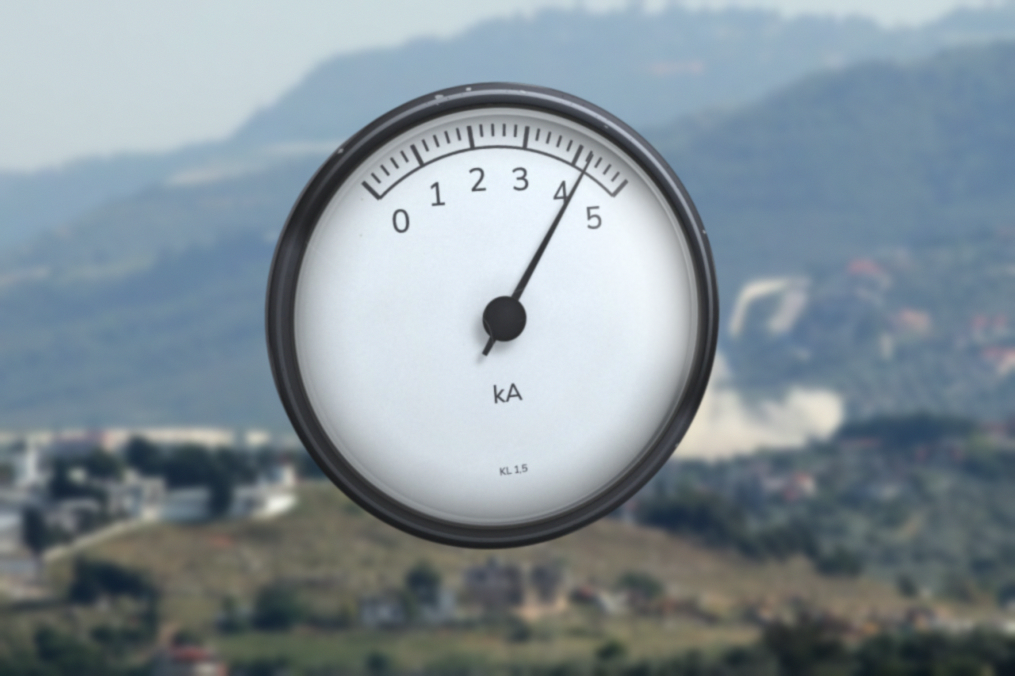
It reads 4.2 kA
